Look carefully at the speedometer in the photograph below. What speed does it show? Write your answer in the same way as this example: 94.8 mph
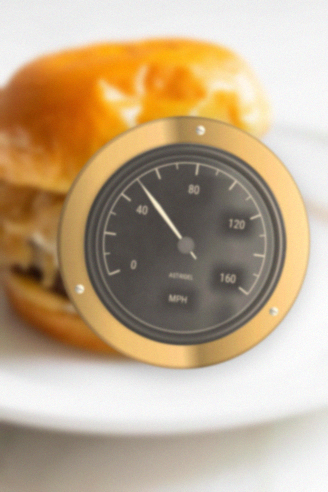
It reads 50 mph
